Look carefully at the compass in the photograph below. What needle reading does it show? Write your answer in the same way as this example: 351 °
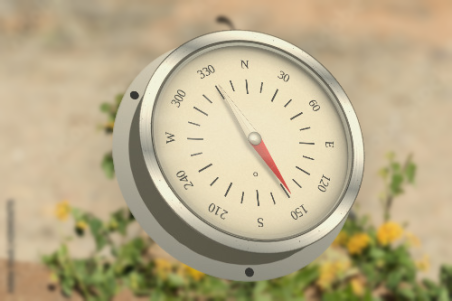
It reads 150 °
